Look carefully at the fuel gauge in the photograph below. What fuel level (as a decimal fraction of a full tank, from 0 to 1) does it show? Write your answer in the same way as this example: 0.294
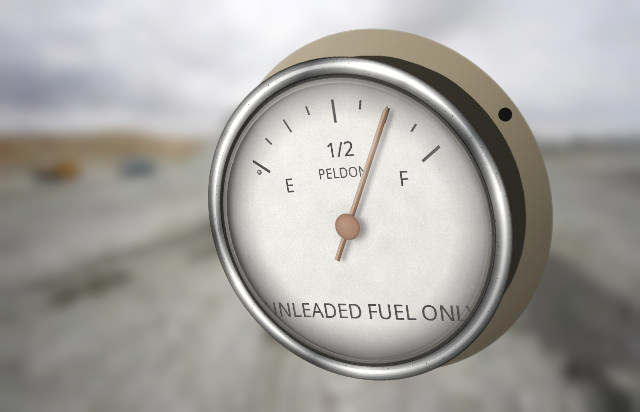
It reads 0.75
